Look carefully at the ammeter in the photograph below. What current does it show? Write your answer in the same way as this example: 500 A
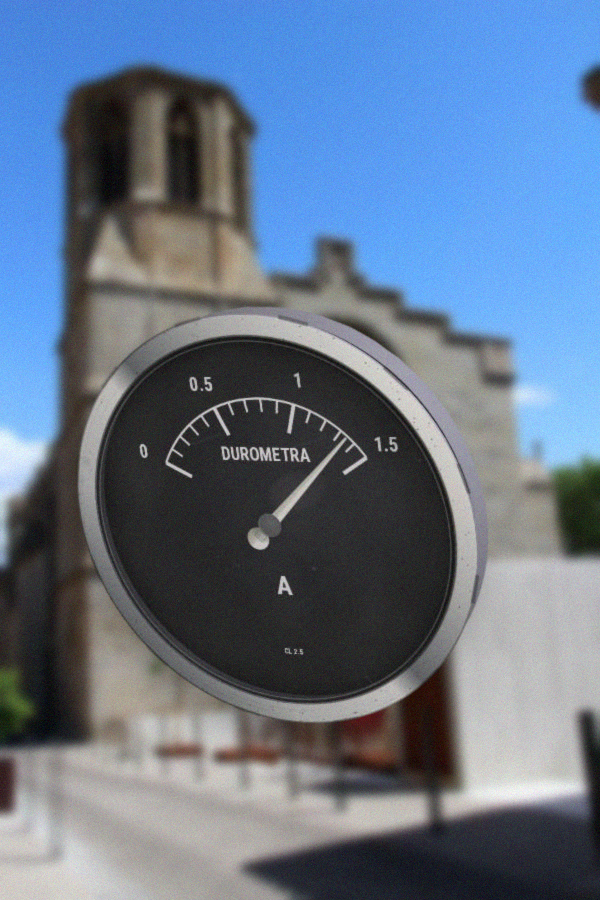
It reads 1.35 A
